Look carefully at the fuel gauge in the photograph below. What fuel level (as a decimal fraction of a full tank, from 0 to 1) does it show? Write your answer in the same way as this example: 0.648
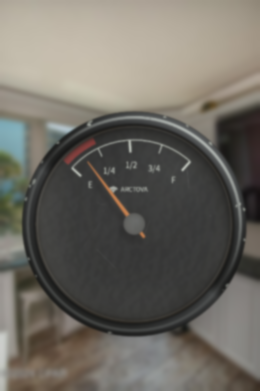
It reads 0.125
